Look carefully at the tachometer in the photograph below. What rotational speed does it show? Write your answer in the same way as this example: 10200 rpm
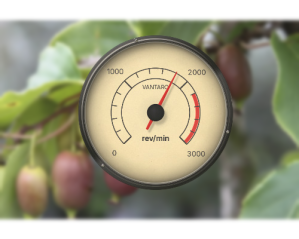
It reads 1800 rpm
